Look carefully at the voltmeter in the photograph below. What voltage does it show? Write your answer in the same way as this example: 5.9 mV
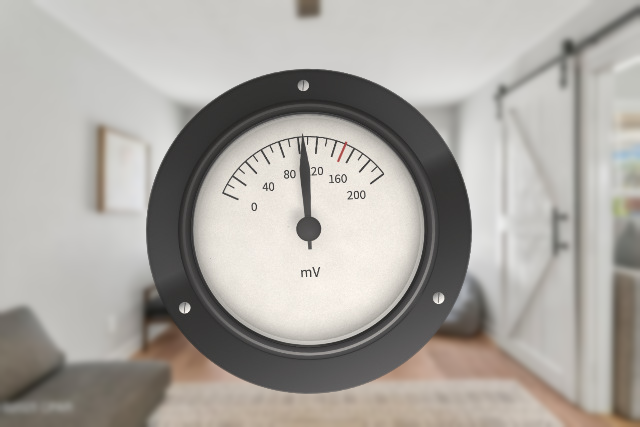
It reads 105 mV
